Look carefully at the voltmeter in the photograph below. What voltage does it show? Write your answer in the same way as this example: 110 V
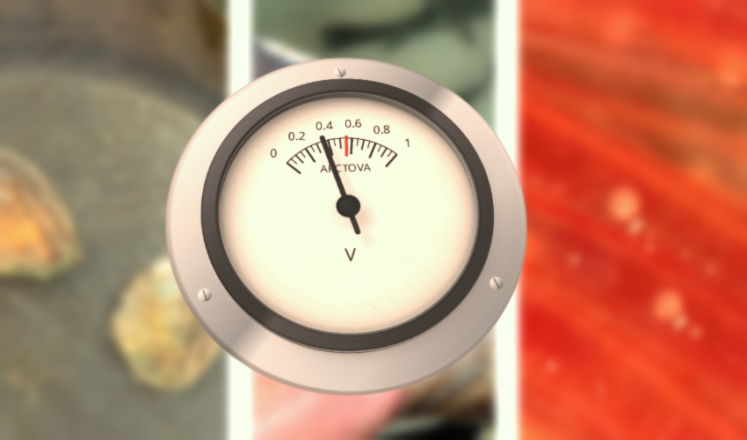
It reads 0.35 V
